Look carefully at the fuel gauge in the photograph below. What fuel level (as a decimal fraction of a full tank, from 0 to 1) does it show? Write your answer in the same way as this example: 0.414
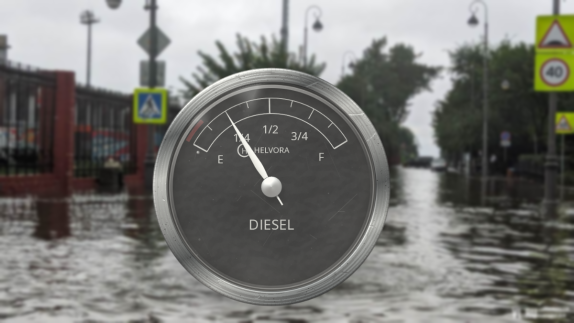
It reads 0.25
